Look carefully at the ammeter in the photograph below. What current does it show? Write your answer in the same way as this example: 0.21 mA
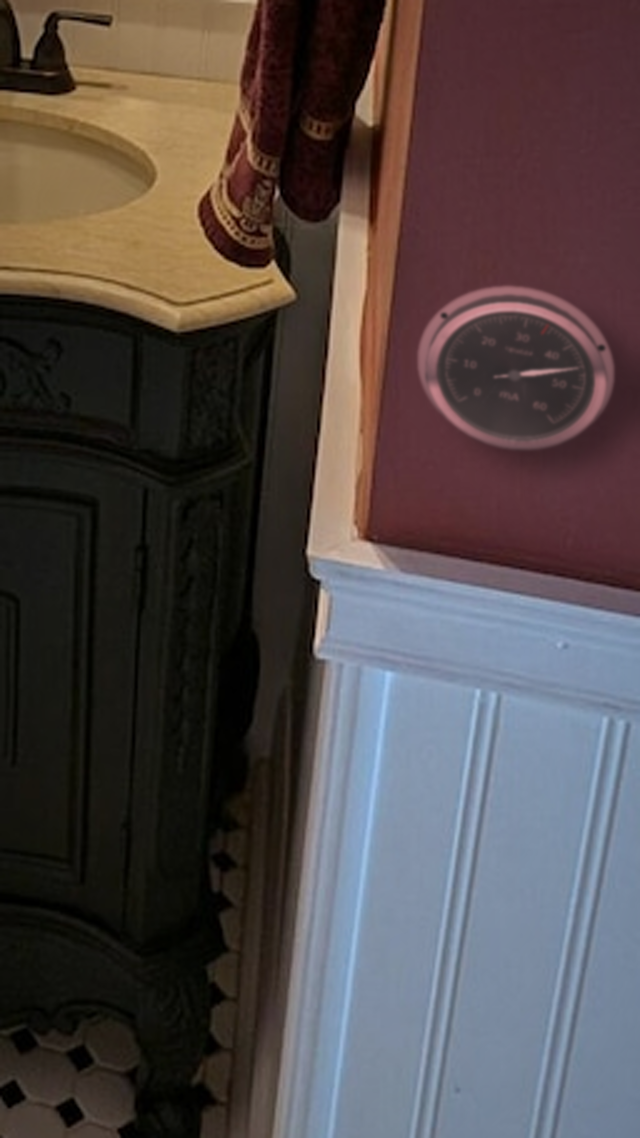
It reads 45 mA
